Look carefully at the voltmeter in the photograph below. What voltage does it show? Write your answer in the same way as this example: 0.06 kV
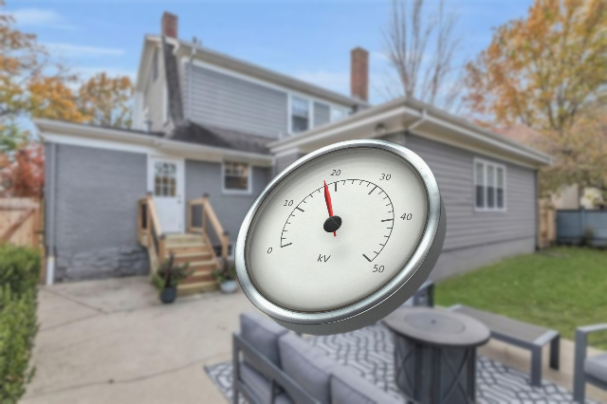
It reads 18 kV
